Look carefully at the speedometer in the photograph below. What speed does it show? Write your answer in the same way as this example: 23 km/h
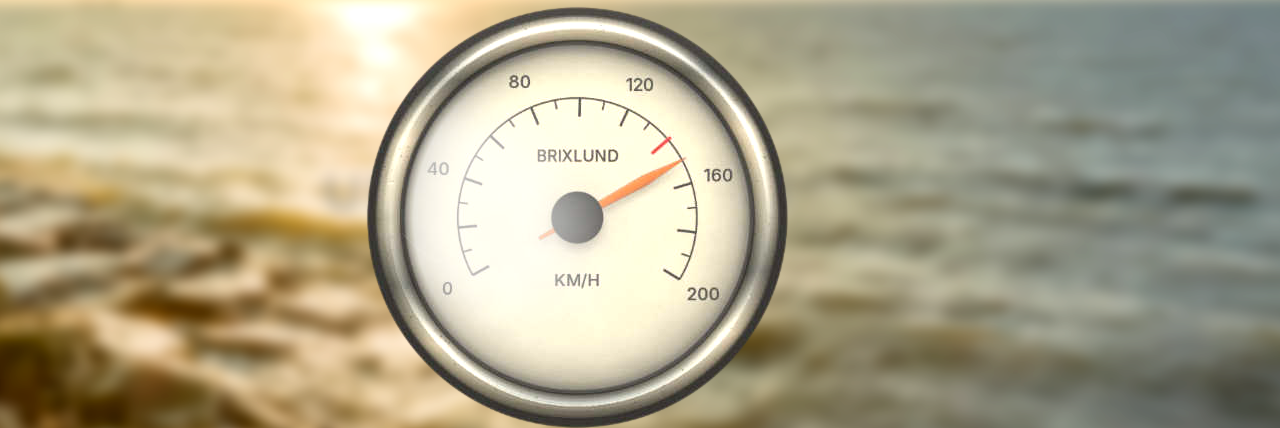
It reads 150 km/h
